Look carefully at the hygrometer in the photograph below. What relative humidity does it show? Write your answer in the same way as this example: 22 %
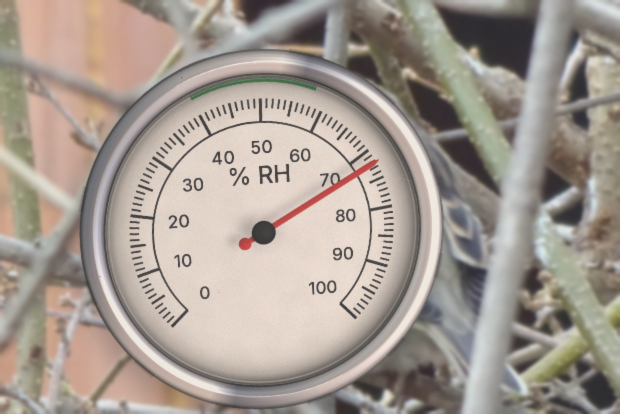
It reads 72 %
